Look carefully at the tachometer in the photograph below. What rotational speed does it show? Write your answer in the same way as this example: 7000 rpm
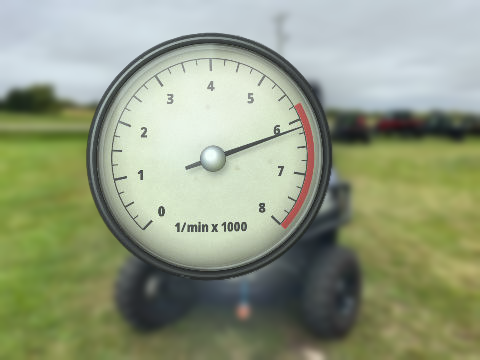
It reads 6125 rpm
